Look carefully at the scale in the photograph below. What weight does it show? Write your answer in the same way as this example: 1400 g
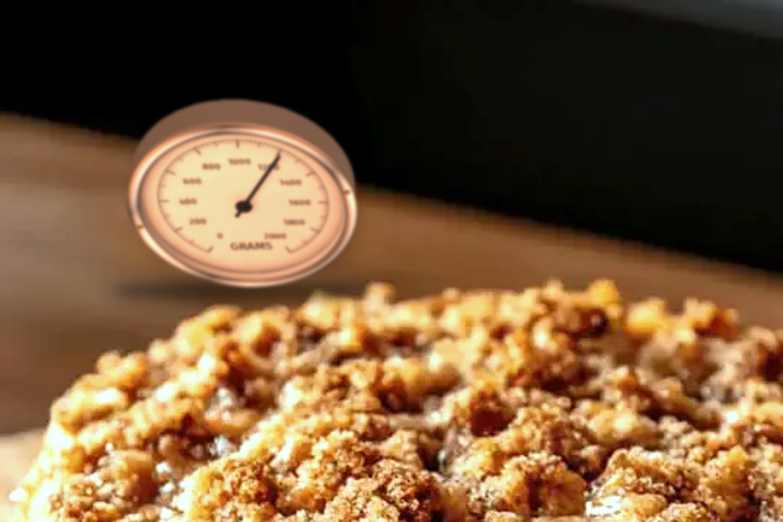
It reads 1200 g
